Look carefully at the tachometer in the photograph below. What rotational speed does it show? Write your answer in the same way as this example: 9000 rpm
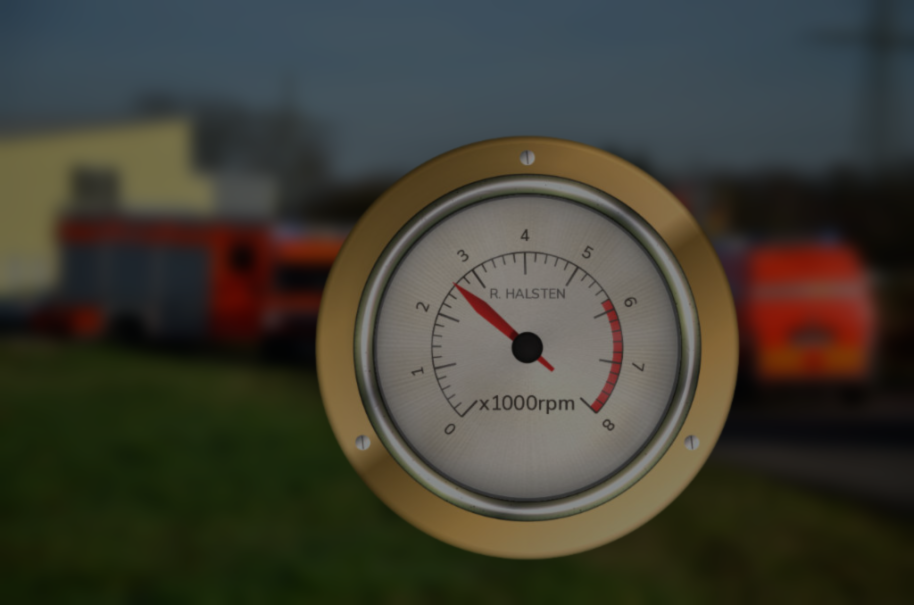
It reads 2600 rpm
